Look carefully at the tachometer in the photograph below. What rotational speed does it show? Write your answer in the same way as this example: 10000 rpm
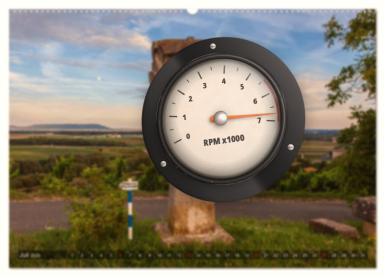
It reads 6750 rpm
